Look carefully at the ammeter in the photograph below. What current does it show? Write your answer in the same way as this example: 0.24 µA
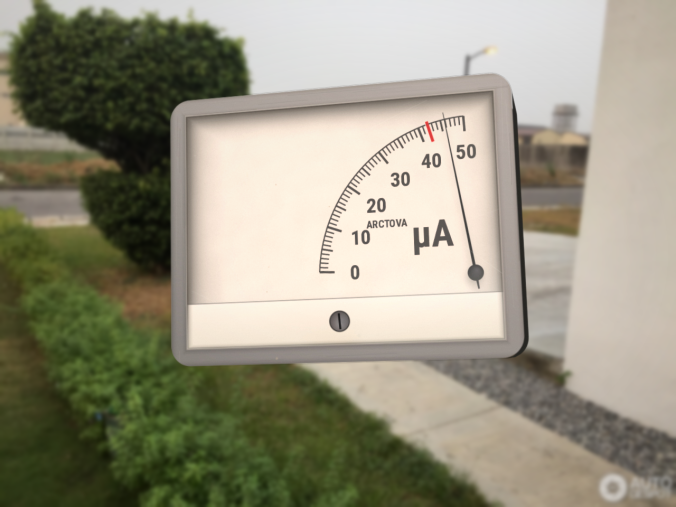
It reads 46 µA
